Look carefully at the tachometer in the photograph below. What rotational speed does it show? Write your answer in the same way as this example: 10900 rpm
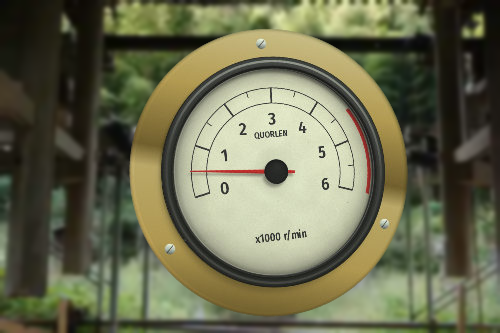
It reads 500 rpm
